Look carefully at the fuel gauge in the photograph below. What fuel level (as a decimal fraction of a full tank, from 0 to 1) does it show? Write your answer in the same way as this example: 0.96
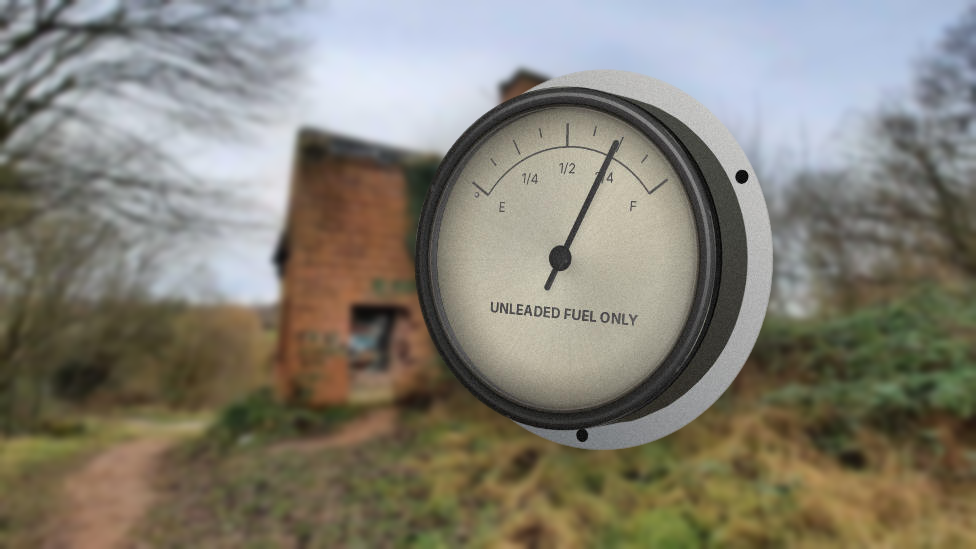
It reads 0.75
